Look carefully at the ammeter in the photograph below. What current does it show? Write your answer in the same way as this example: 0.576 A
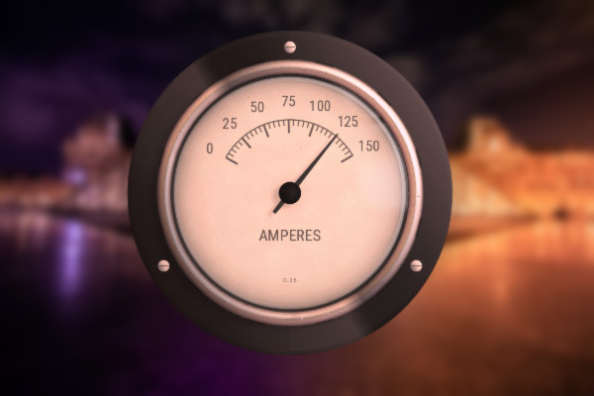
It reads 125 A
